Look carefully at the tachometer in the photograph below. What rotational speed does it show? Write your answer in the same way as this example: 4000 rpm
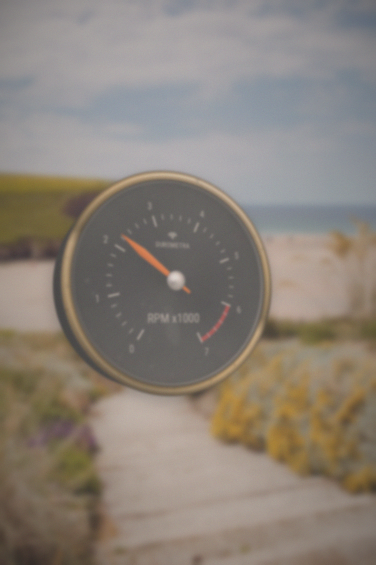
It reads 2200 rpm
